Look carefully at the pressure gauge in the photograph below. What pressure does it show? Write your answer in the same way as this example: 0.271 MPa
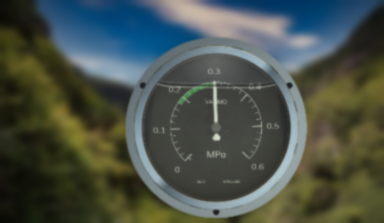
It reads 0.3 MPa
